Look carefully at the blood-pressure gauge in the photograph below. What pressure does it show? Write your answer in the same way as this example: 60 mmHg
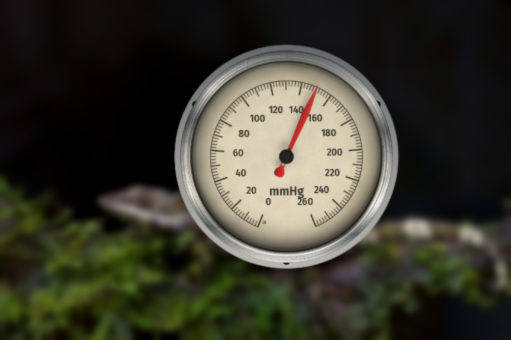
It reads 150 mmHg
